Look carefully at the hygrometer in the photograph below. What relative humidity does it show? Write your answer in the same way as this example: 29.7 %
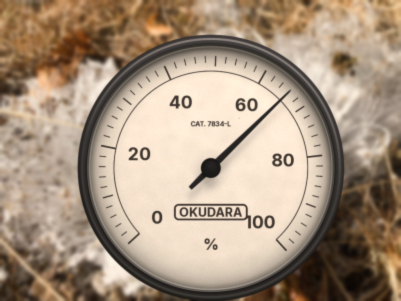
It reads 66 %
